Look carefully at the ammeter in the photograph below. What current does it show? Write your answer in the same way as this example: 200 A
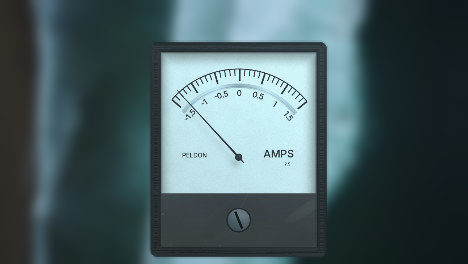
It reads -1.3 A
